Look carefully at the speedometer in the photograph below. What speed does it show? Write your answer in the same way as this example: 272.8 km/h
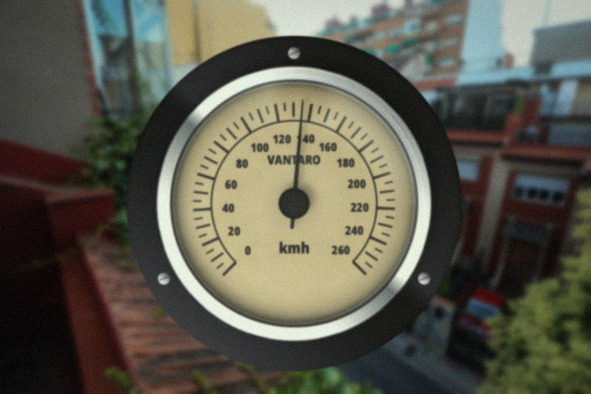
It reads 135 km/h
